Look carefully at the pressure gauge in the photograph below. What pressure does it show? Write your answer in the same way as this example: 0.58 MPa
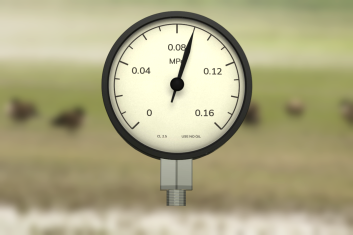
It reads 0.09 MPa
